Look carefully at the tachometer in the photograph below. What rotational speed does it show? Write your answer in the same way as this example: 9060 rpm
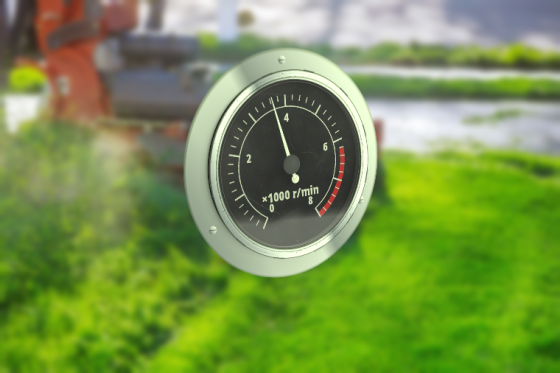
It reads 3600 rpm
